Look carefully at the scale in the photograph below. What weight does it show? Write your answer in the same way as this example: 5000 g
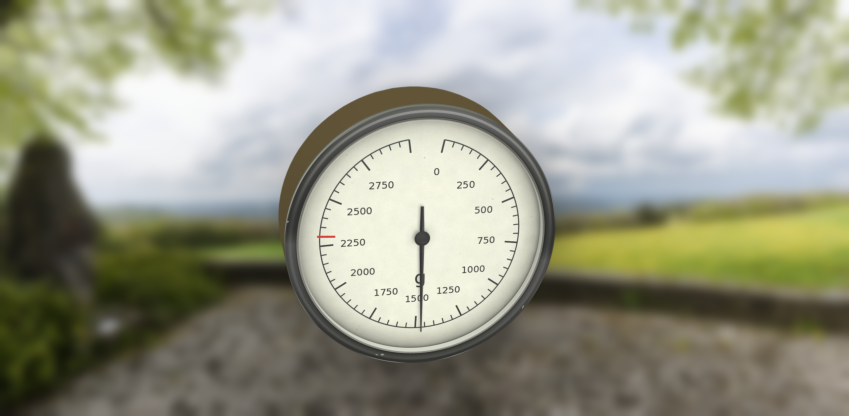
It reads 1475 g
